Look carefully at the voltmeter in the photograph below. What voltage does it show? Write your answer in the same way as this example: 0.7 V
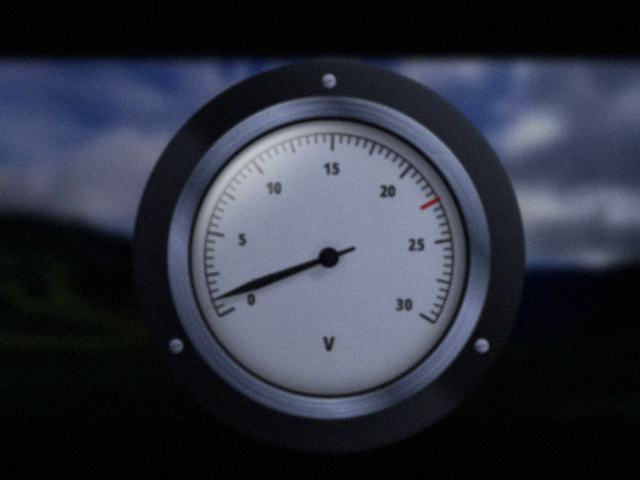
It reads 1 V
